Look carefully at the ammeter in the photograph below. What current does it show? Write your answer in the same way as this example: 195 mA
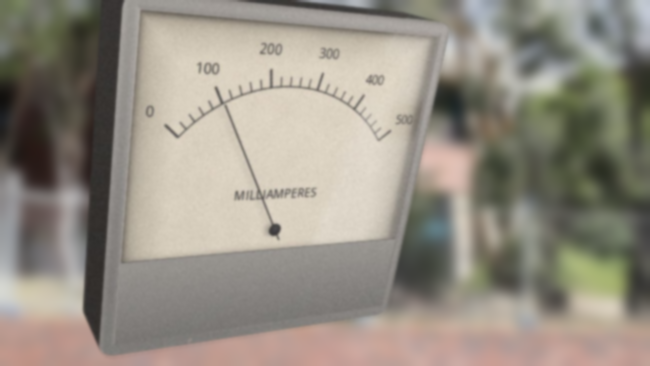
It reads 100 mA
